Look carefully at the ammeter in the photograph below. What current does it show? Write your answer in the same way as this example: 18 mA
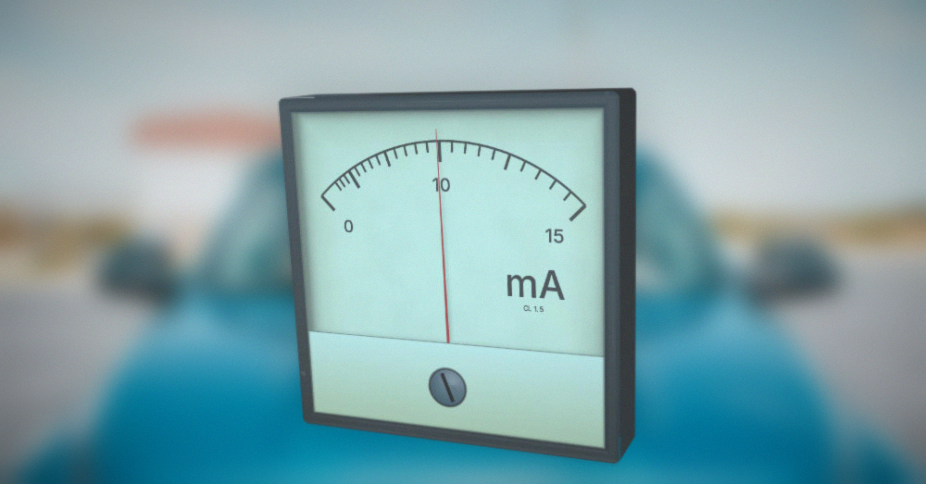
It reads 10 mA
